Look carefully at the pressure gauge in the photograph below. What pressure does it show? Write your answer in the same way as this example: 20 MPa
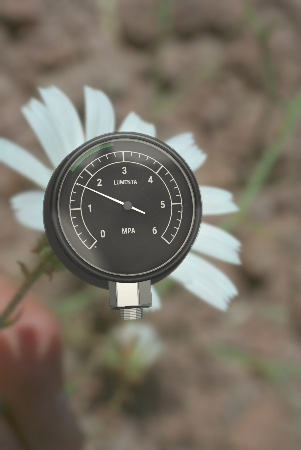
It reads 1.6 MPa
